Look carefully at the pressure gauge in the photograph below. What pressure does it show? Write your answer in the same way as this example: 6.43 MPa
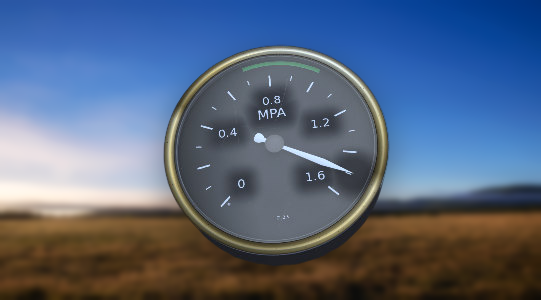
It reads 1.5 MPa
